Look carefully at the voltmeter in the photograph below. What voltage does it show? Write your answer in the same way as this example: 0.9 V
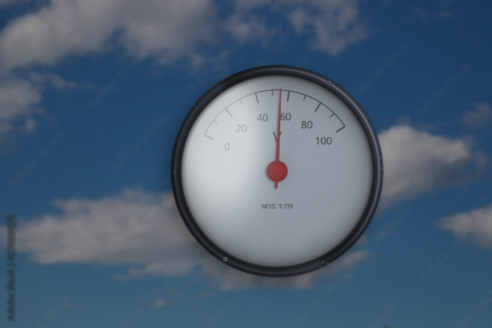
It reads 55 V
